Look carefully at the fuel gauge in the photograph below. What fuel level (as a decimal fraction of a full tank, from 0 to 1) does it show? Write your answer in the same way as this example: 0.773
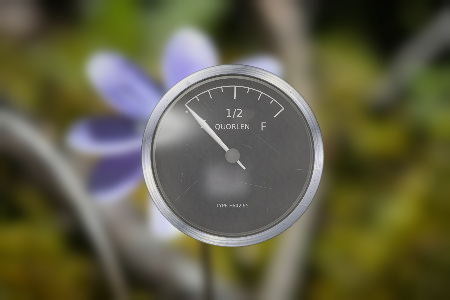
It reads 0
